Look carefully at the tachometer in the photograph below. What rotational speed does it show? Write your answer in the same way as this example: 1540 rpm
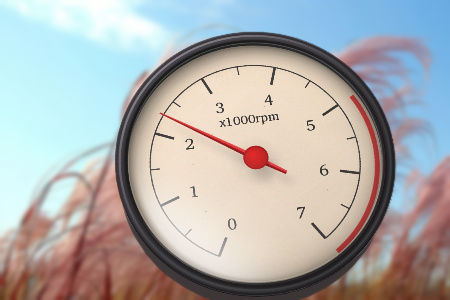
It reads 2250 rpm
